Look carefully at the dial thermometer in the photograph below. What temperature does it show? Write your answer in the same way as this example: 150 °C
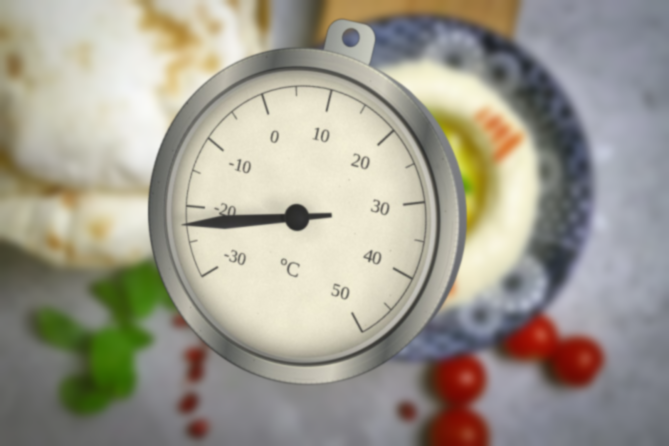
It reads -22.5 °C
